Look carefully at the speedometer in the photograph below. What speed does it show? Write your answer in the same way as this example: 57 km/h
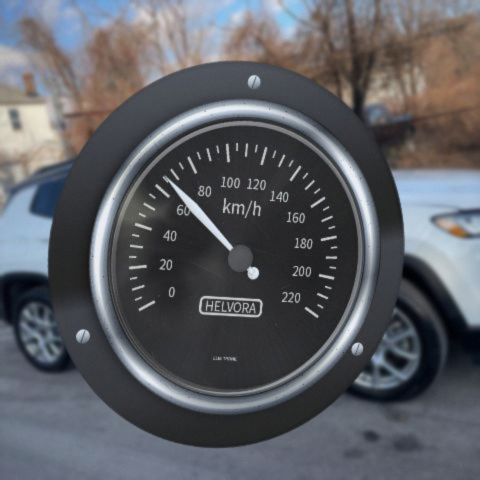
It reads 65 km/h
